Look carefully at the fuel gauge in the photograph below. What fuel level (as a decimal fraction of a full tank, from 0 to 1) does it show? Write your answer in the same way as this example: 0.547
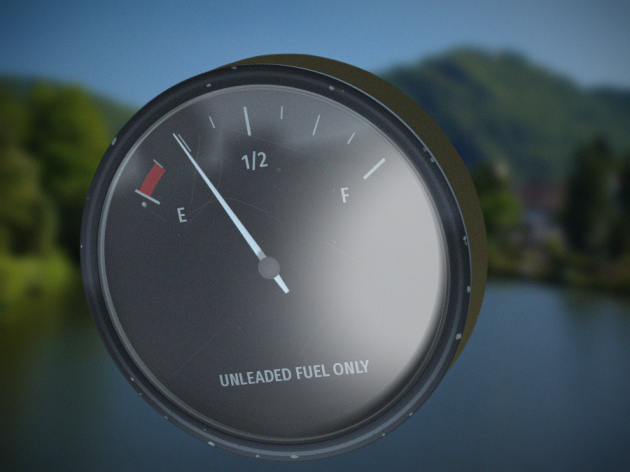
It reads 0.25
